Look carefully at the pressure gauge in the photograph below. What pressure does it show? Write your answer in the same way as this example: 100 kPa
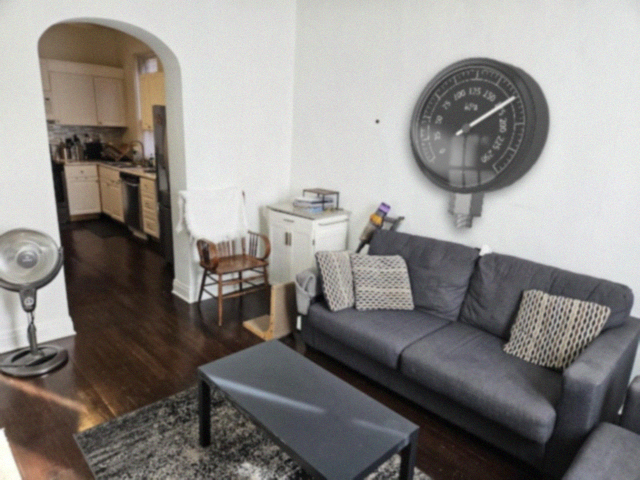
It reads 175 kPa
